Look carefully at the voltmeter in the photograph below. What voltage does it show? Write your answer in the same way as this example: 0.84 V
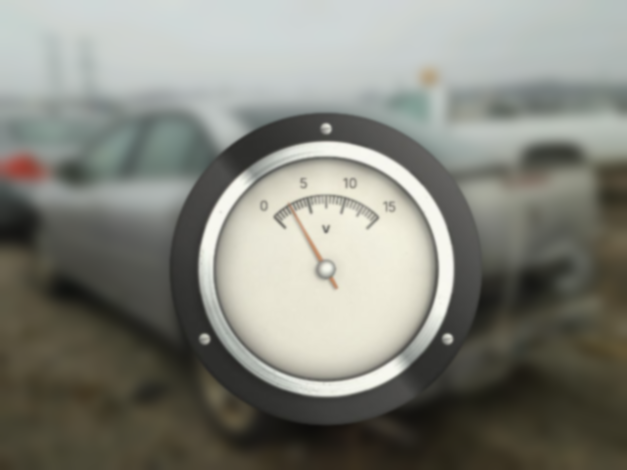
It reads 2.5 V
